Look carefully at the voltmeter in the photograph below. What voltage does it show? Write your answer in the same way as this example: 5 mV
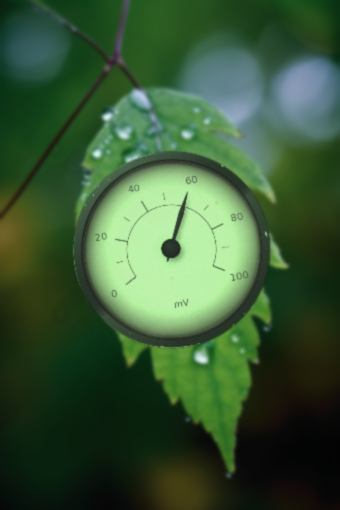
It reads 60 mV
